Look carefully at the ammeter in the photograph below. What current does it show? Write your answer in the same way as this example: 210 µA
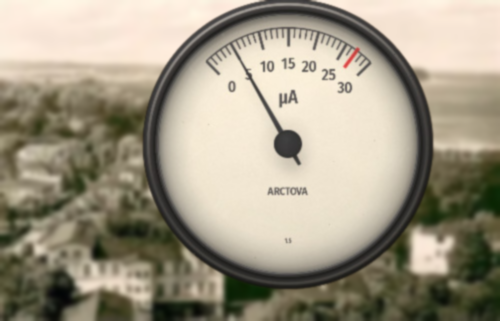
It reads 5 µA
